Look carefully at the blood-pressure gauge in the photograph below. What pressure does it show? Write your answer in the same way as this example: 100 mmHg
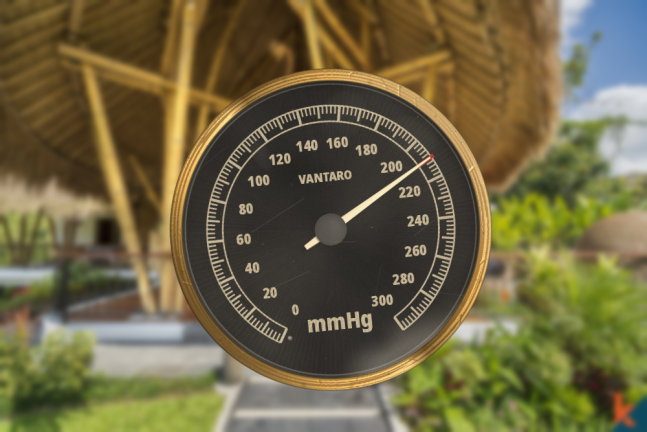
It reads 210 mmHg
